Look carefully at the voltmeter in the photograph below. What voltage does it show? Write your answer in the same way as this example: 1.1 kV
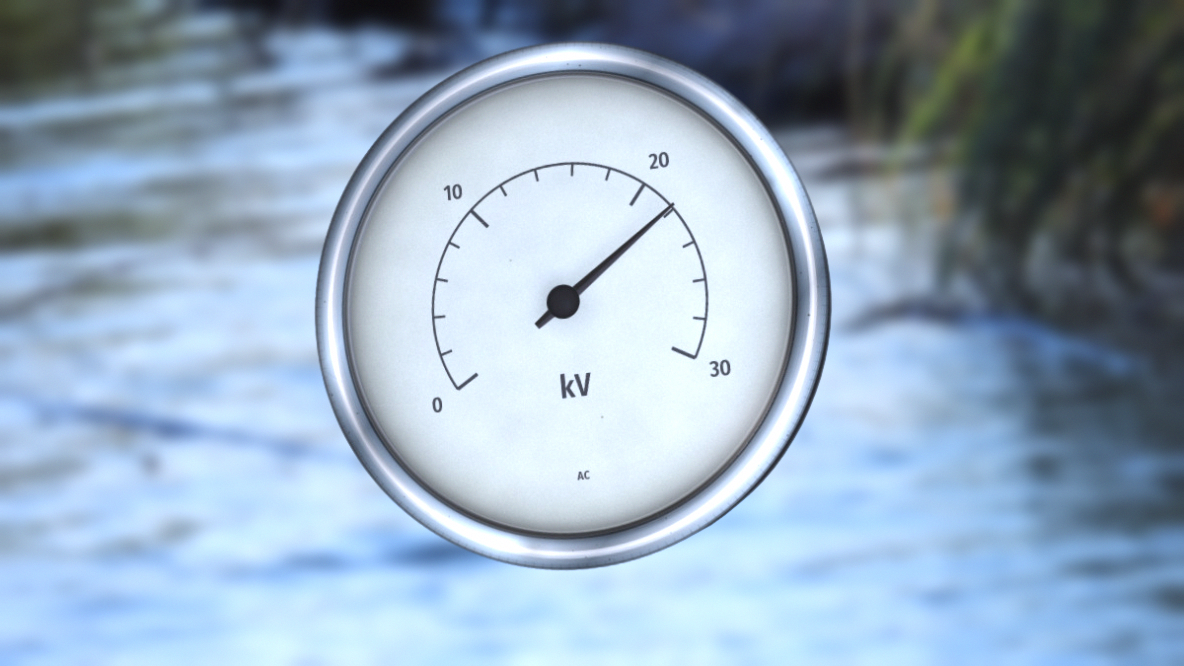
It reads 22 kV
